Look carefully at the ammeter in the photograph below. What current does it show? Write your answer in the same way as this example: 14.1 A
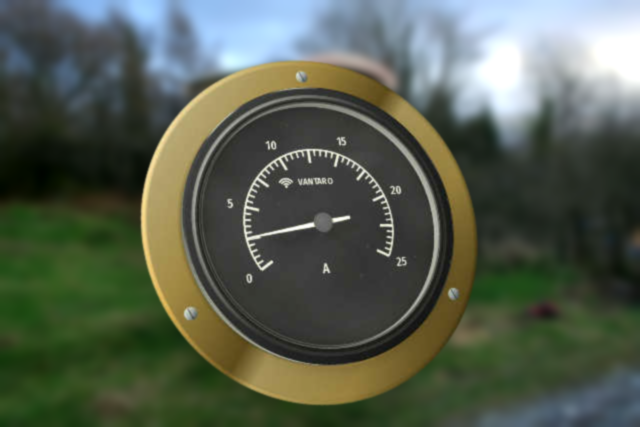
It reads 2.5 A
